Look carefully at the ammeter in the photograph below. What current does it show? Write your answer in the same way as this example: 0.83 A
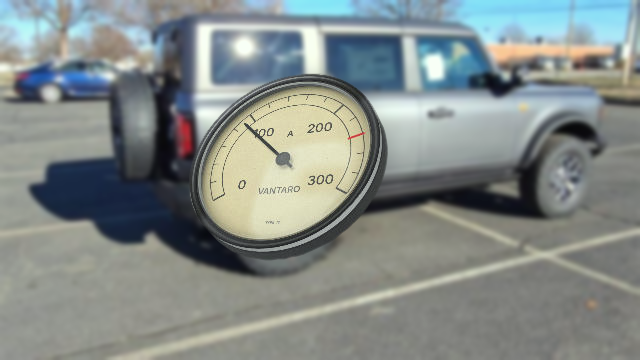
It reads 90 A
